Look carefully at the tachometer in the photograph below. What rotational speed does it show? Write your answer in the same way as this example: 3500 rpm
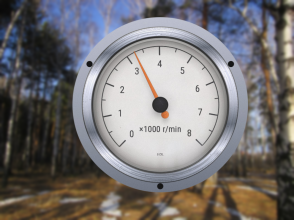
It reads 3250 rpm
